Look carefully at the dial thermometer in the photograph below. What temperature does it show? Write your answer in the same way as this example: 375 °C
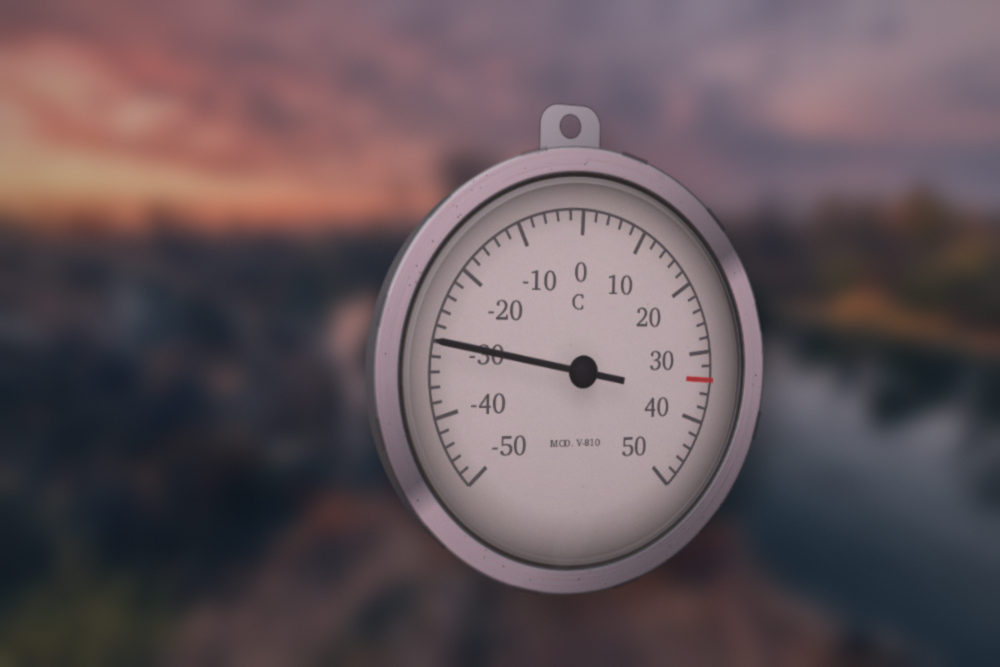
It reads -30 °C
